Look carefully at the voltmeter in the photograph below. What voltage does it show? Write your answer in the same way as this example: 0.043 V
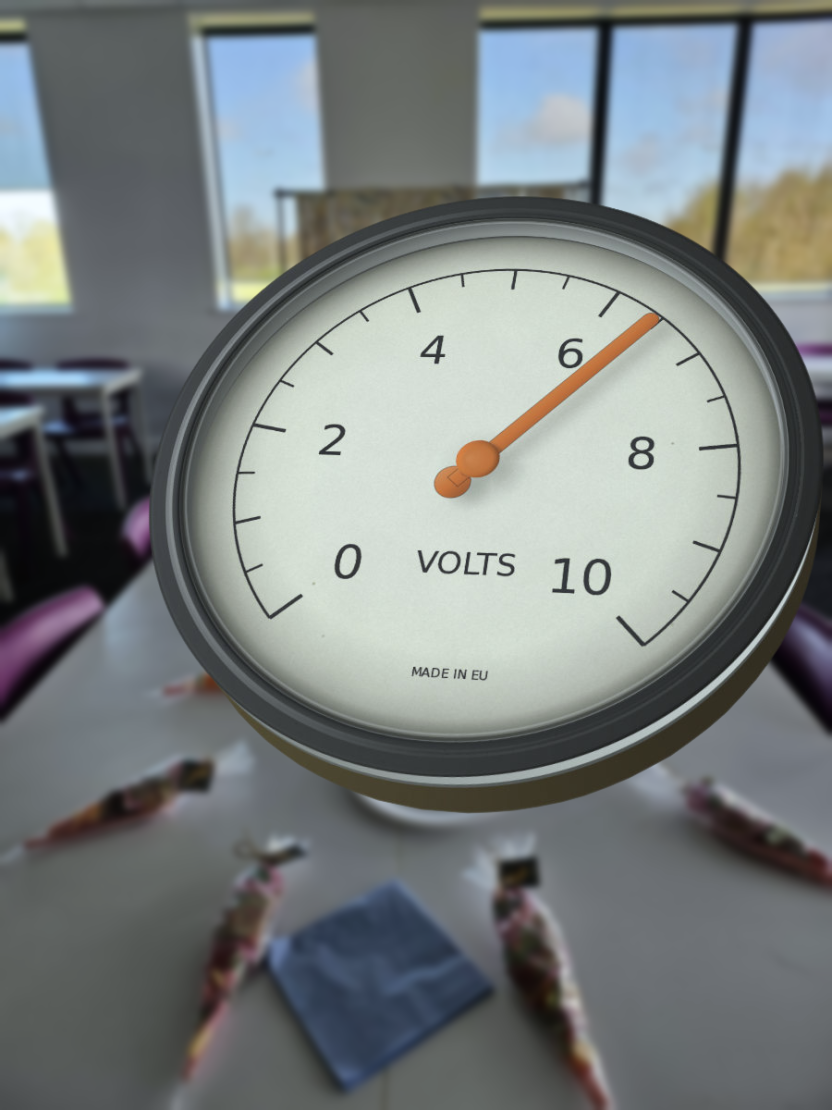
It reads 6.5 V
